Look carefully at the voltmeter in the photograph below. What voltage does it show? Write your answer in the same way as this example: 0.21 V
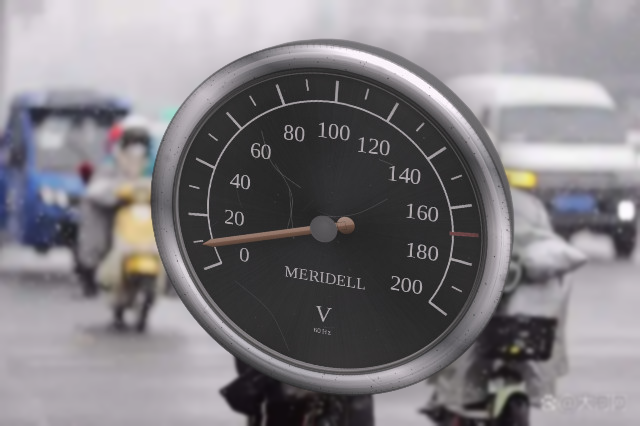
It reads 10 V
